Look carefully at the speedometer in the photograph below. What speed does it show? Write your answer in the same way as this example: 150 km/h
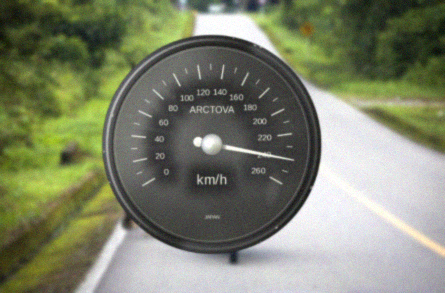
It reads 240 km/h
